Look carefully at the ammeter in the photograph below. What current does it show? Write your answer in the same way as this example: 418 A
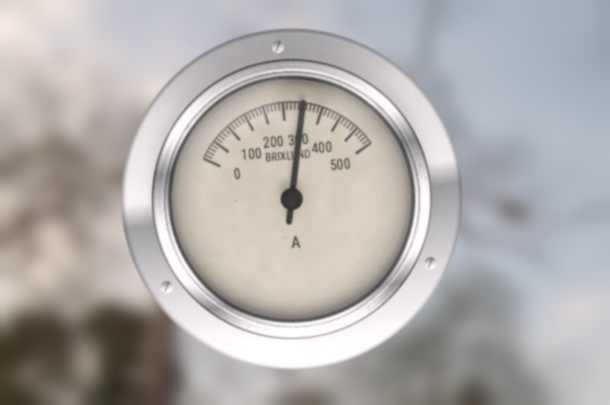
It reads 300 A
